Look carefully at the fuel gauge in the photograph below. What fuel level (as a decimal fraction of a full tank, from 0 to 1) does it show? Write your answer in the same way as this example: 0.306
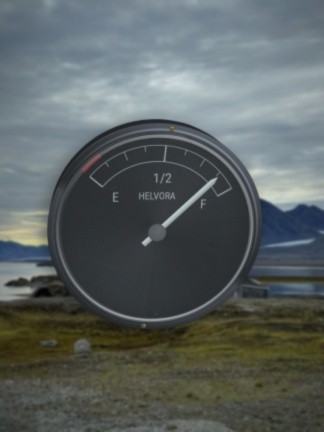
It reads 0.875
